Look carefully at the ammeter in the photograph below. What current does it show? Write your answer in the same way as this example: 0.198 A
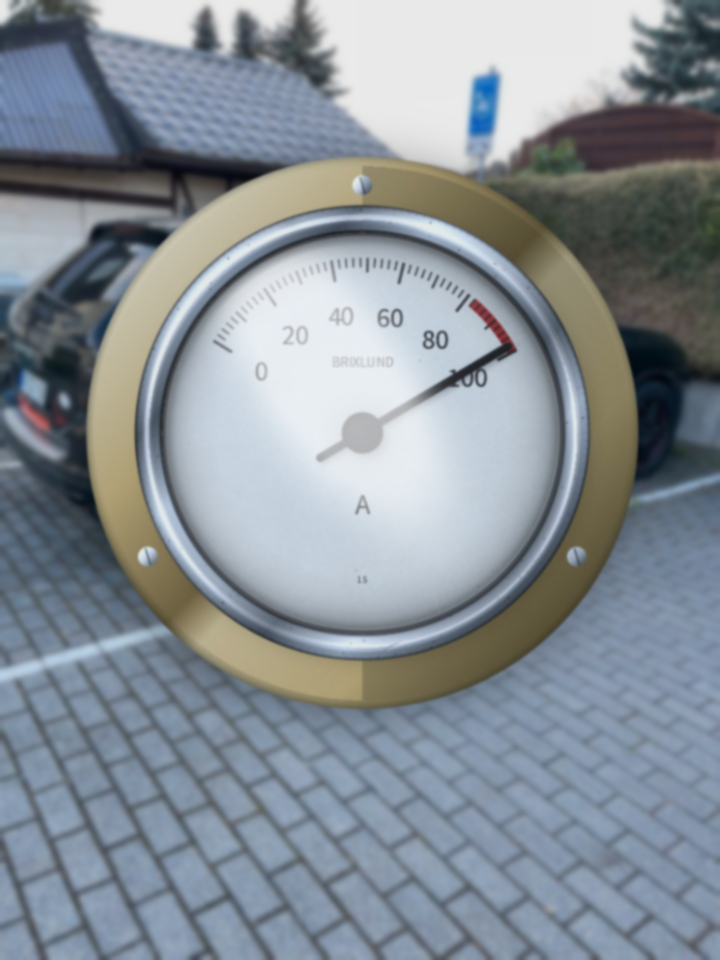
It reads 98 A
